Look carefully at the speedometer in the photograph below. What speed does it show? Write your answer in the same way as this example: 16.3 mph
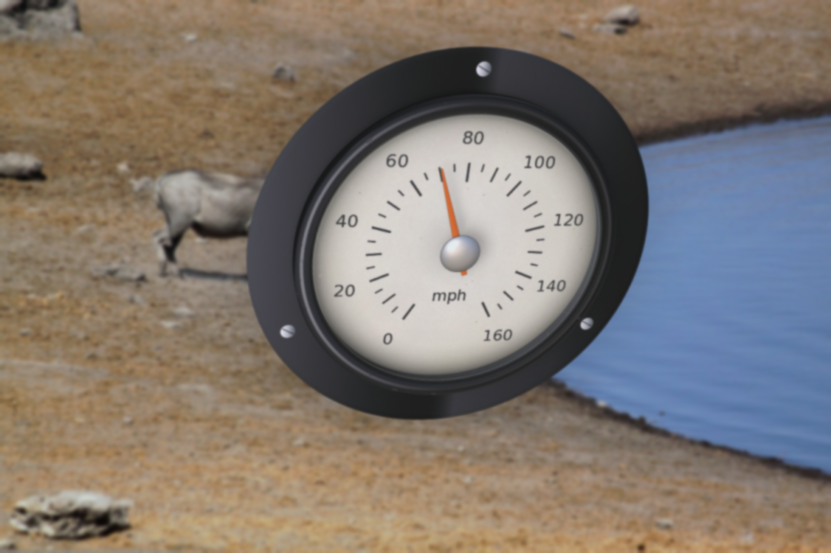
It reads 70 mph
